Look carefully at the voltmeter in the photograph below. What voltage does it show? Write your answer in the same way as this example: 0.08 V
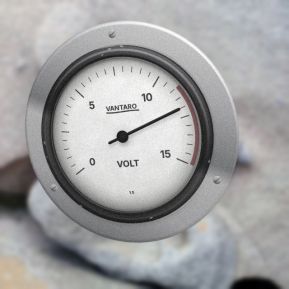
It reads 12 V
